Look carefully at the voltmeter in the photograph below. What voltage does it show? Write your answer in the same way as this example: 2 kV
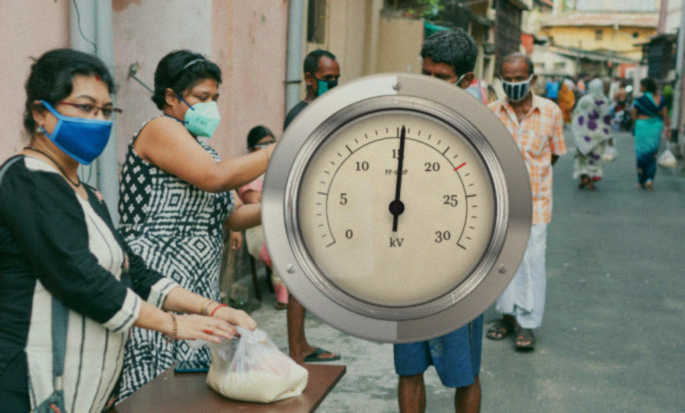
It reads 15.5 kV
